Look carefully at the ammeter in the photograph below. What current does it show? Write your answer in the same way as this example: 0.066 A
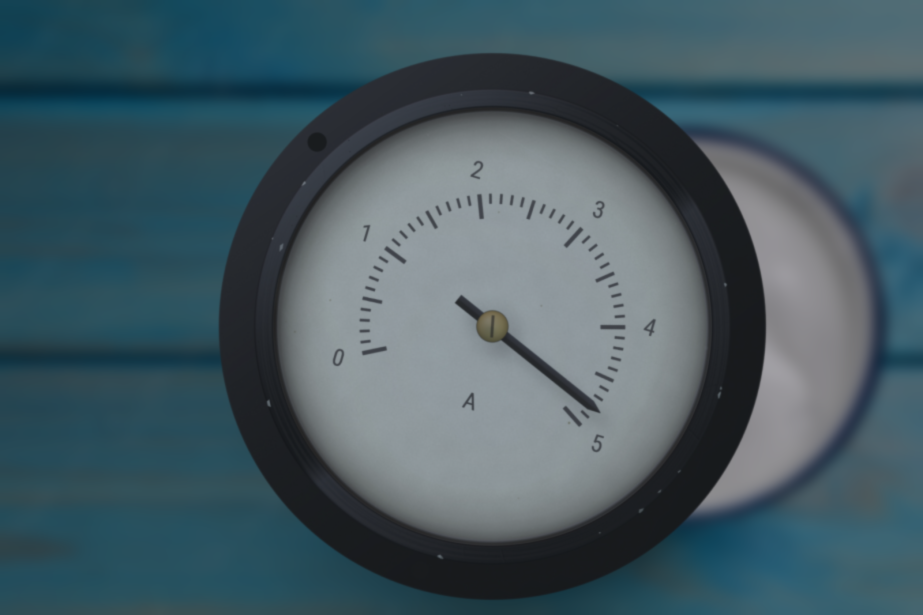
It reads 4.8 A
